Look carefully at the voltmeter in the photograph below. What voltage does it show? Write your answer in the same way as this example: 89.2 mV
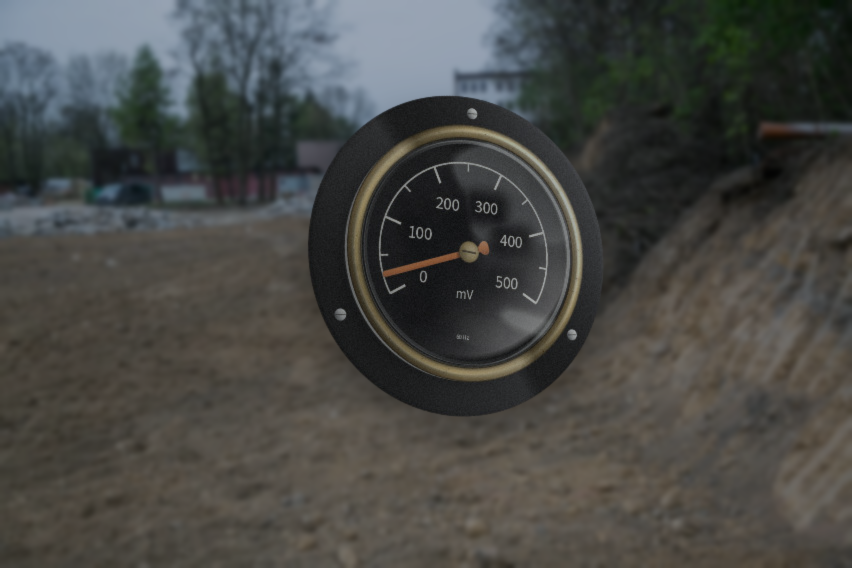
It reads 25 mV
